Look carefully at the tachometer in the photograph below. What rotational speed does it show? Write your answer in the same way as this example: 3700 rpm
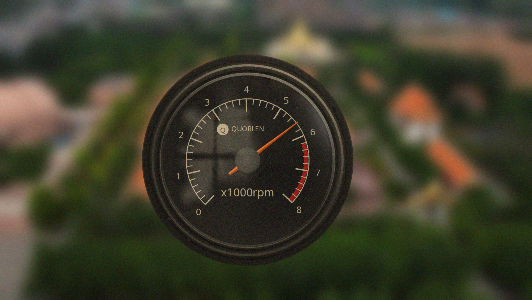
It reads 5600 rpm
